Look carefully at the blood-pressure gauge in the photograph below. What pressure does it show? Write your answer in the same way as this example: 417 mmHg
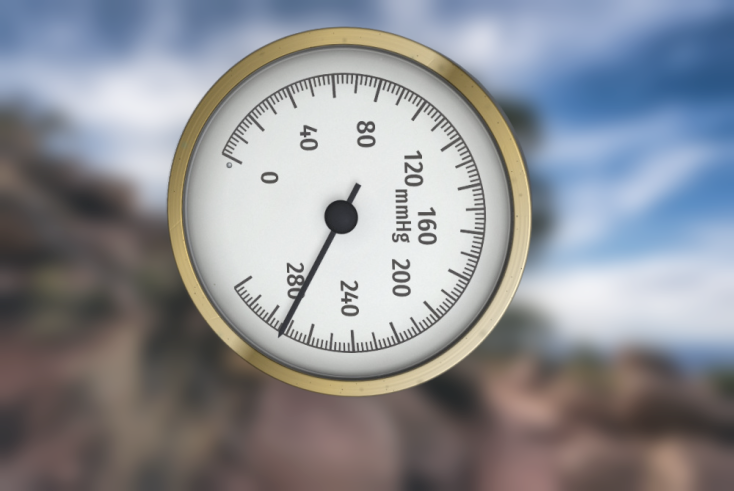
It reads 272 mmHg
